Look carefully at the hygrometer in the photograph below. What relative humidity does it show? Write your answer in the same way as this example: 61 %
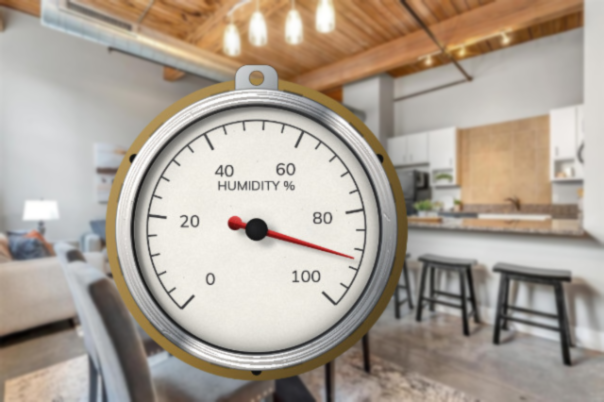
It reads 90 %
